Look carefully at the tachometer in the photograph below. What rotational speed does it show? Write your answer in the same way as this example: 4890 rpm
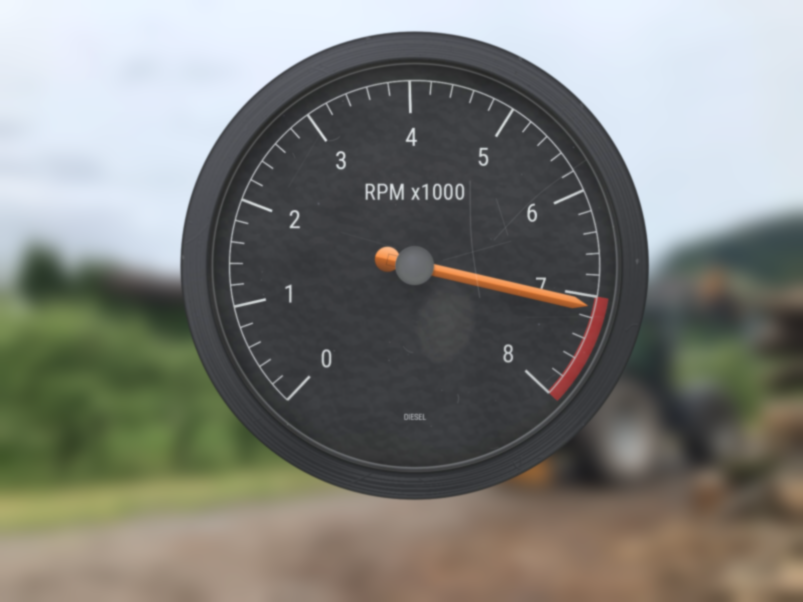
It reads 7100 rpm
